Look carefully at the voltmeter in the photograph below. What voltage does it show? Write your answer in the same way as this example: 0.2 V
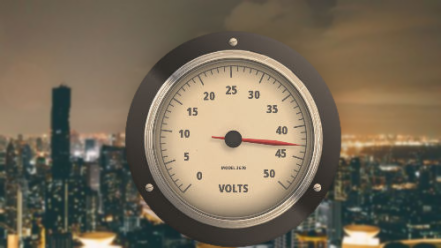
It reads 43 V
